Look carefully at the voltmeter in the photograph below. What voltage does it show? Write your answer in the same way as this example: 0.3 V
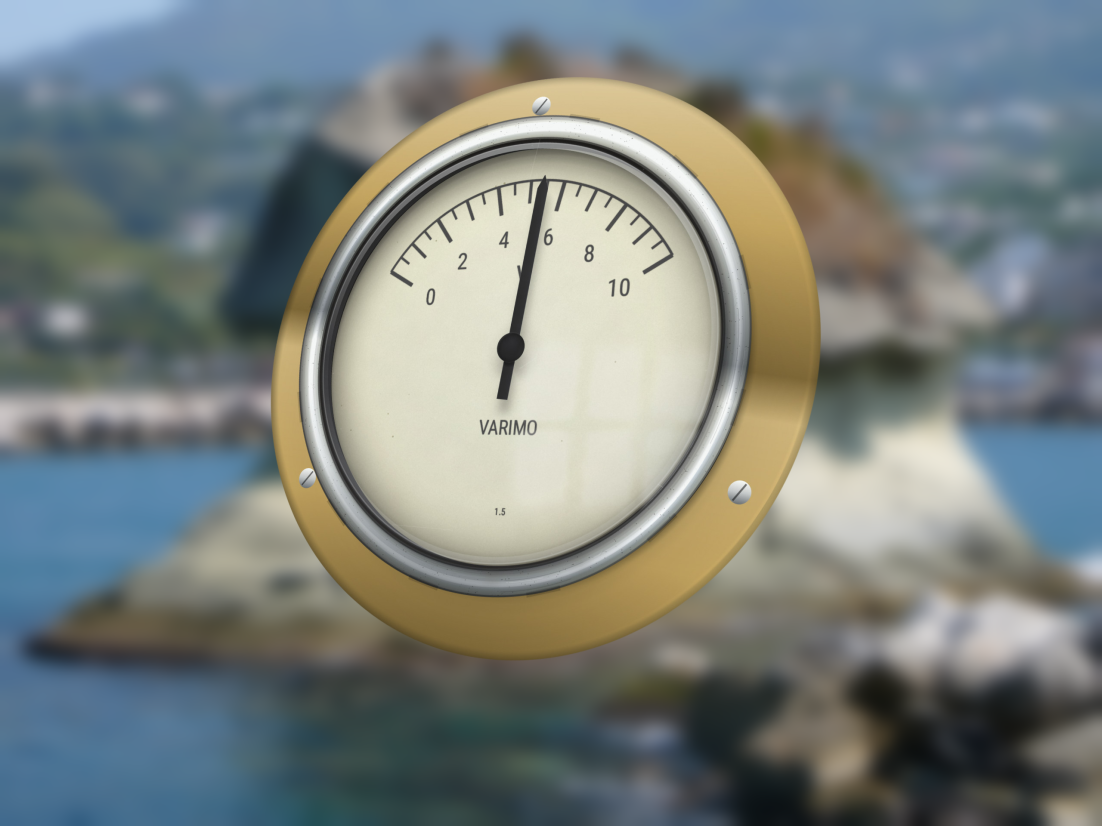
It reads 5.5 V
